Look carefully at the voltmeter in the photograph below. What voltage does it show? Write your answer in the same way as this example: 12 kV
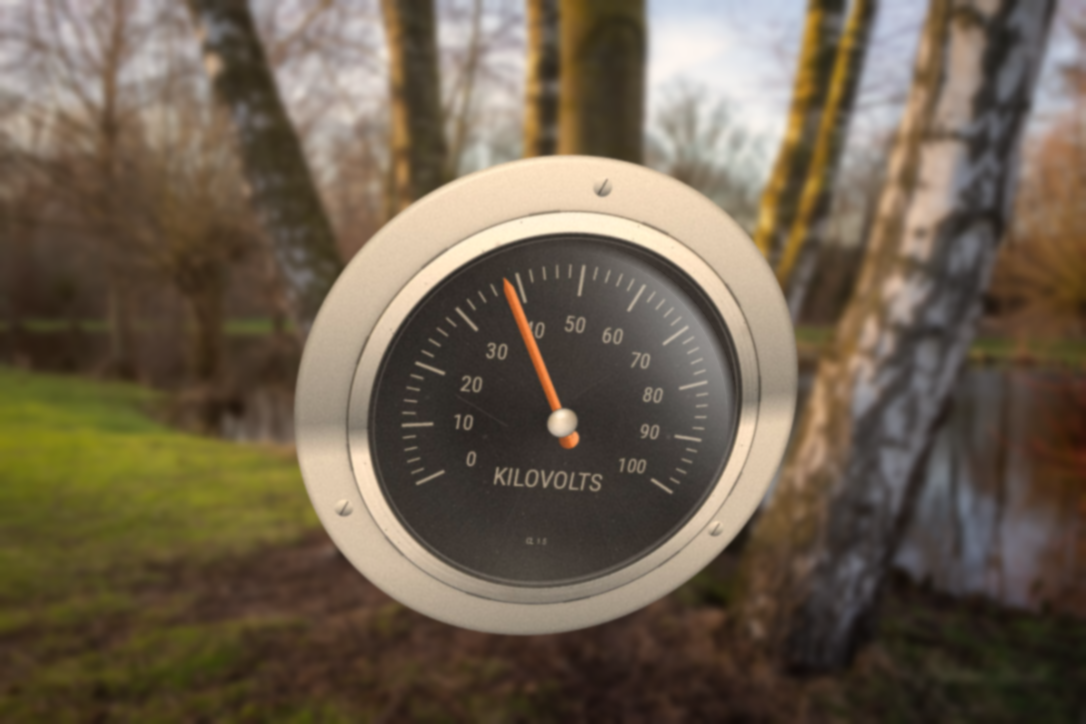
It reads 38 kV
